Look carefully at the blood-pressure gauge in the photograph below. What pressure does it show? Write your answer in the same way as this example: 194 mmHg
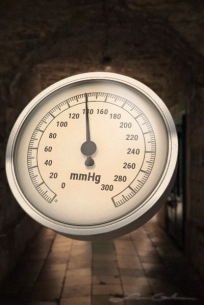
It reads 140 mmHg
